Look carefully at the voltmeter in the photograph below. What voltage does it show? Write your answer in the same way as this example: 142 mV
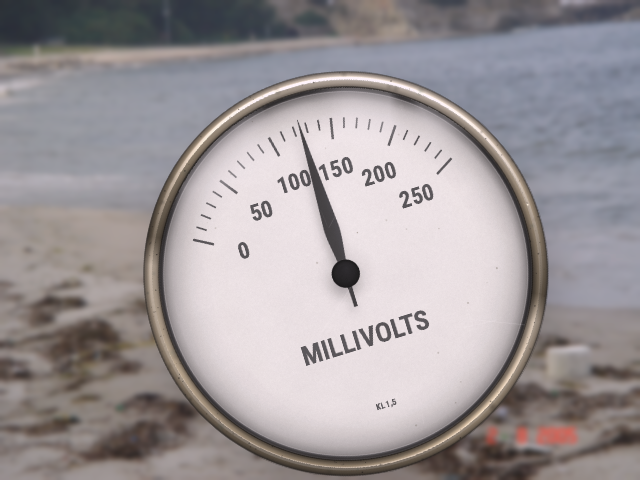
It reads 125 mV
